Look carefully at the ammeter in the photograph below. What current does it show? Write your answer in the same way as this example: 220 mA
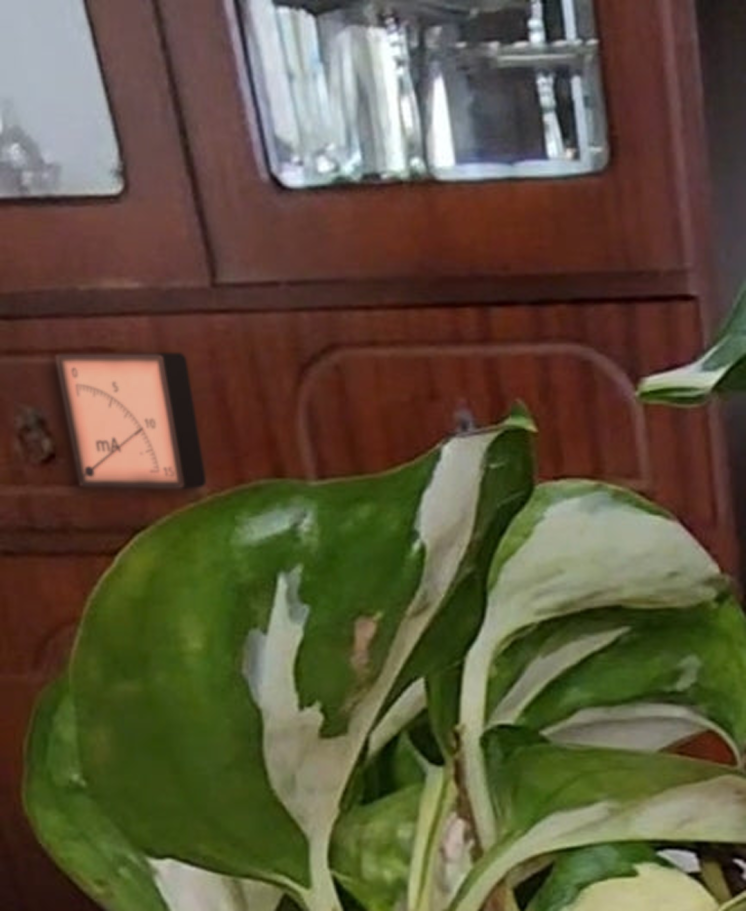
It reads 10 mA
